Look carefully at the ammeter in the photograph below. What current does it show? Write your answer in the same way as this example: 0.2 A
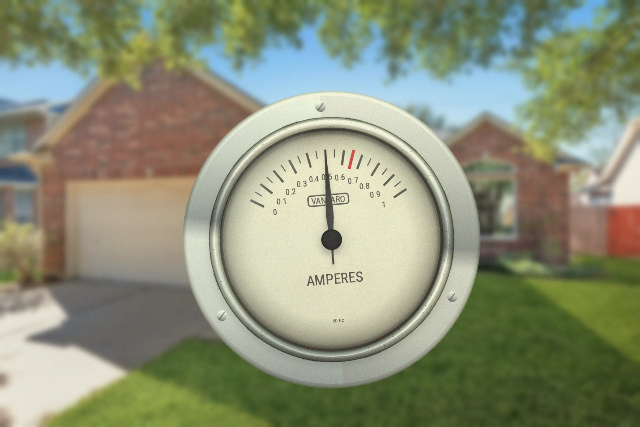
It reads 0.5 A
